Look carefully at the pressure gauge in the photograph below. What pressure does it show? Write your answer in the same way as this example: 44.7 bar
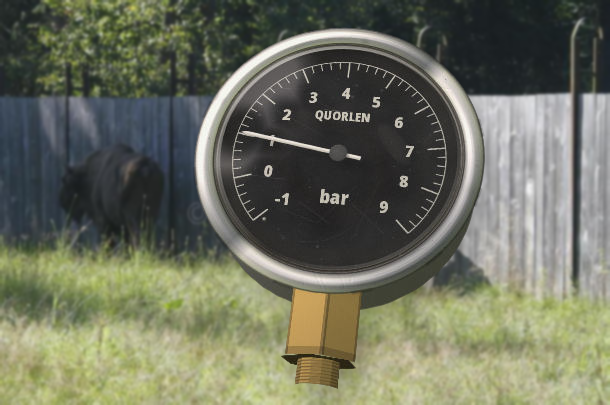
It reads 1 bar
